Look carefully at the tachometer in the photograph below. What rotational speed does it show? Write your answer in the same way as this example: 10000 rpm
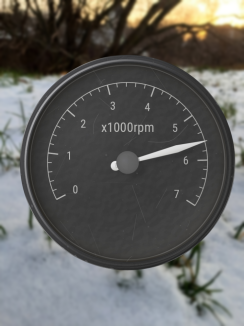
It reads 5600 rpm
